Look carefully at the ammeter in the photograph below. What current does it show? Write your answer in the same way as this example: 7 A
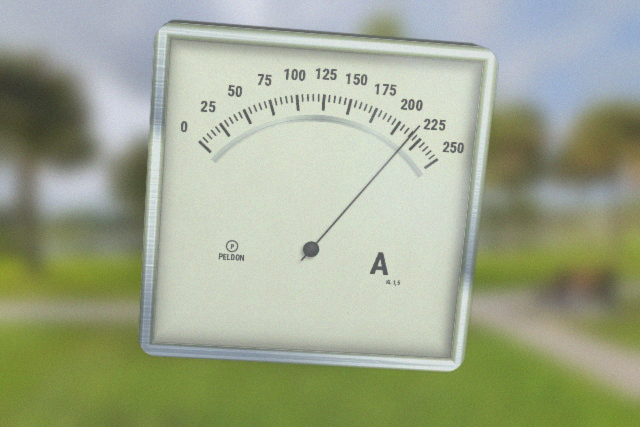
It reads 215 A
